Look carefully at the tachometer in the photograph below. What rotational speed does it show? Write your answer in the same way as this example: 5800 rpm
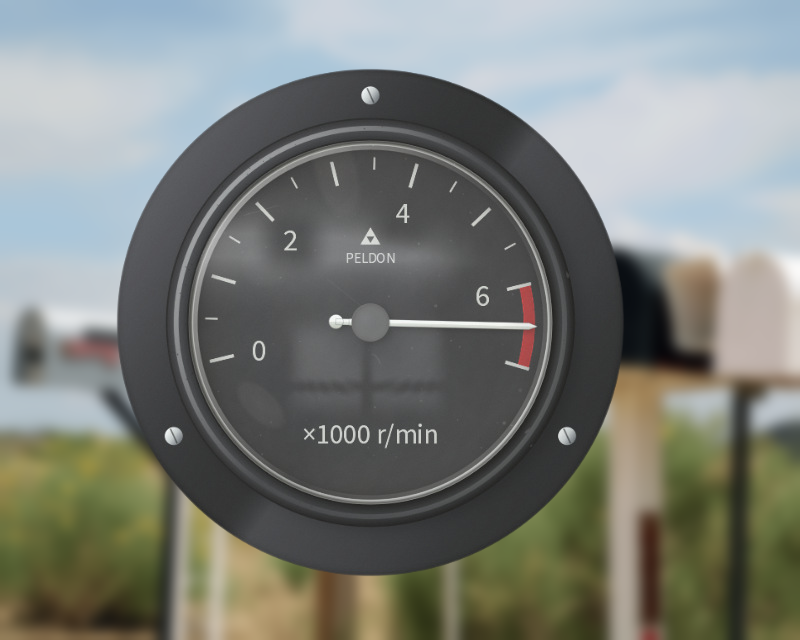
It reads 6500 rpm
